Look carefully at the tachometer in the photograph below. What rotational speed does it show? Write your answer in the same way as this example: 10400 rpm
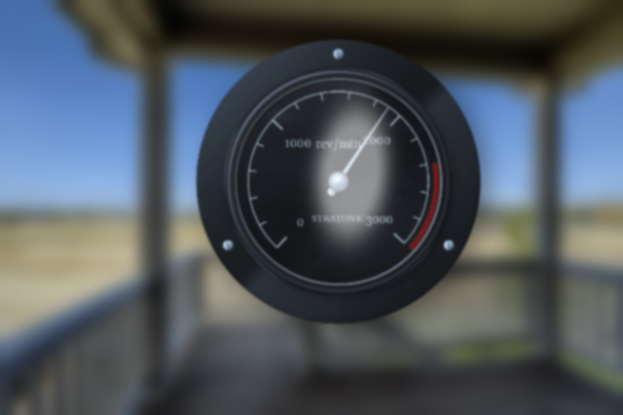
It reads 1900 rpm
